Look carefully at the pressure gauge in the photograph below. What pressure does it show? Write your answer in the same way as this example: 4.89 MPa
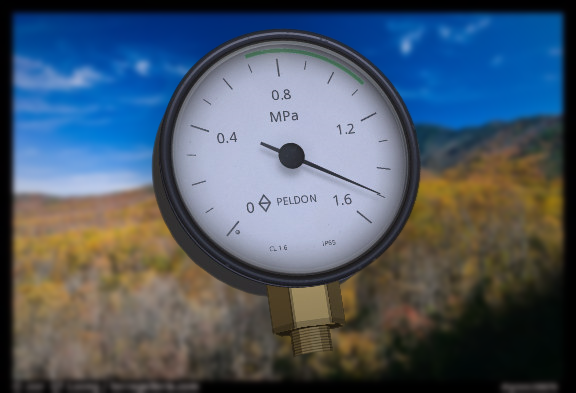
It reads 1.5 MPa
